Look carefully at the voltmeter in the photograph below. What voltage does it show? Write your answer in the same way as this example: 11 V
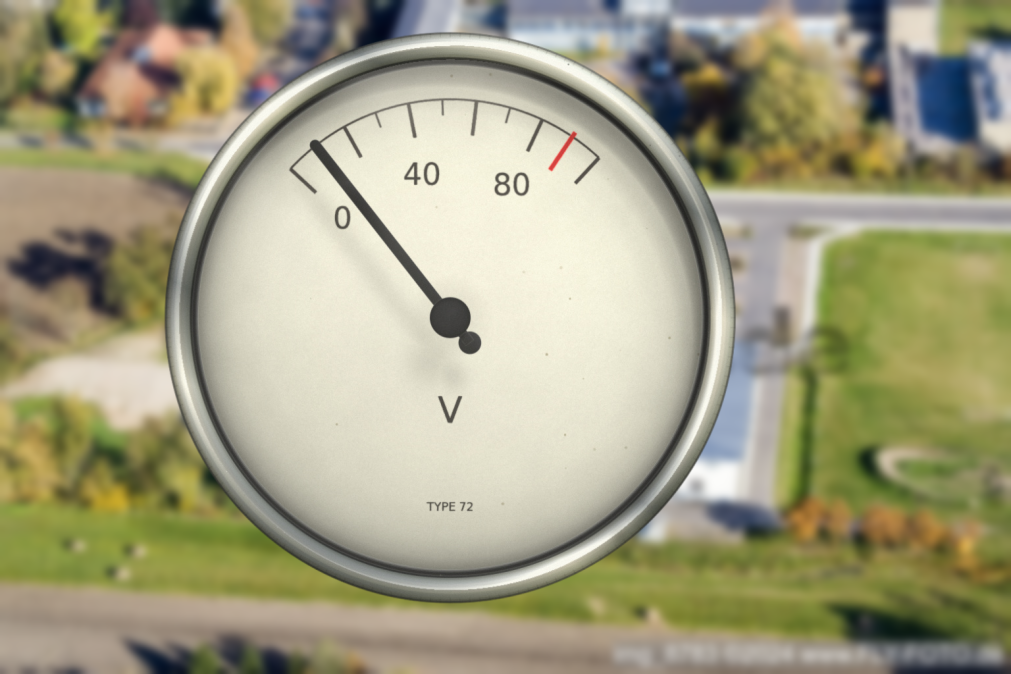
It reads 10 V
